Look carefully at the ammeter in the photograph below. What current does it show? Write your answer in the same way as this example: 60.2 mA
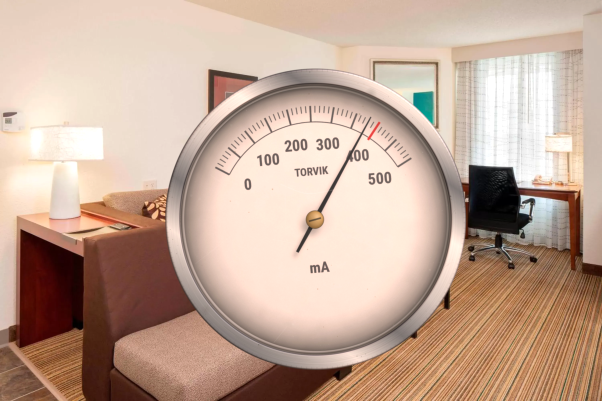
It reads 380 mA
